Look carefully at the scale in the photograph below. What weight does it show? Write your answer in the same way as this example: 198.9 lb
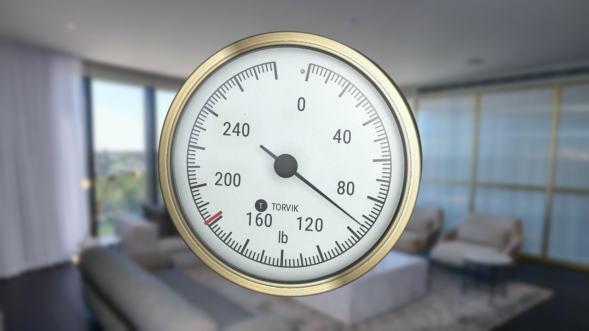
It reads 94 lb
